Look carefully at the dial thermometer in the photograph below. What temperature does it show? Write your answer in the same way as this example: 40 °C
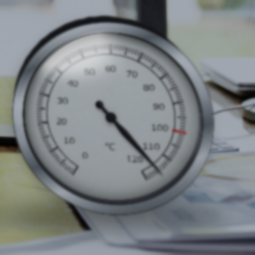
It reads 115 °C
